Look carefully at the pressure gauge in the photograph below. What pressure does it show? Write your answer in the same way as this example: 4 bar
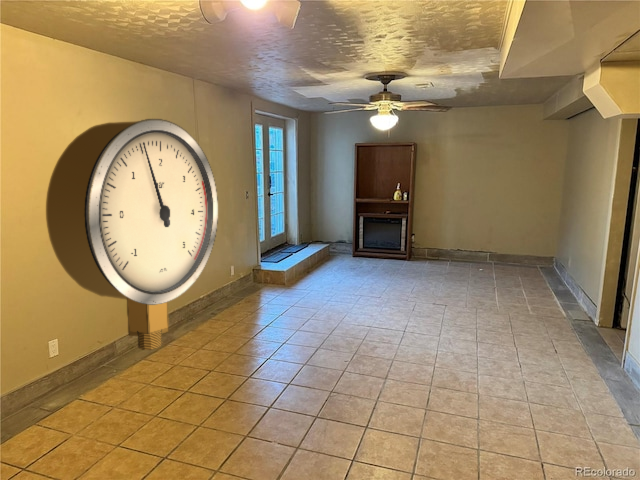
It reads 1.5 bar
